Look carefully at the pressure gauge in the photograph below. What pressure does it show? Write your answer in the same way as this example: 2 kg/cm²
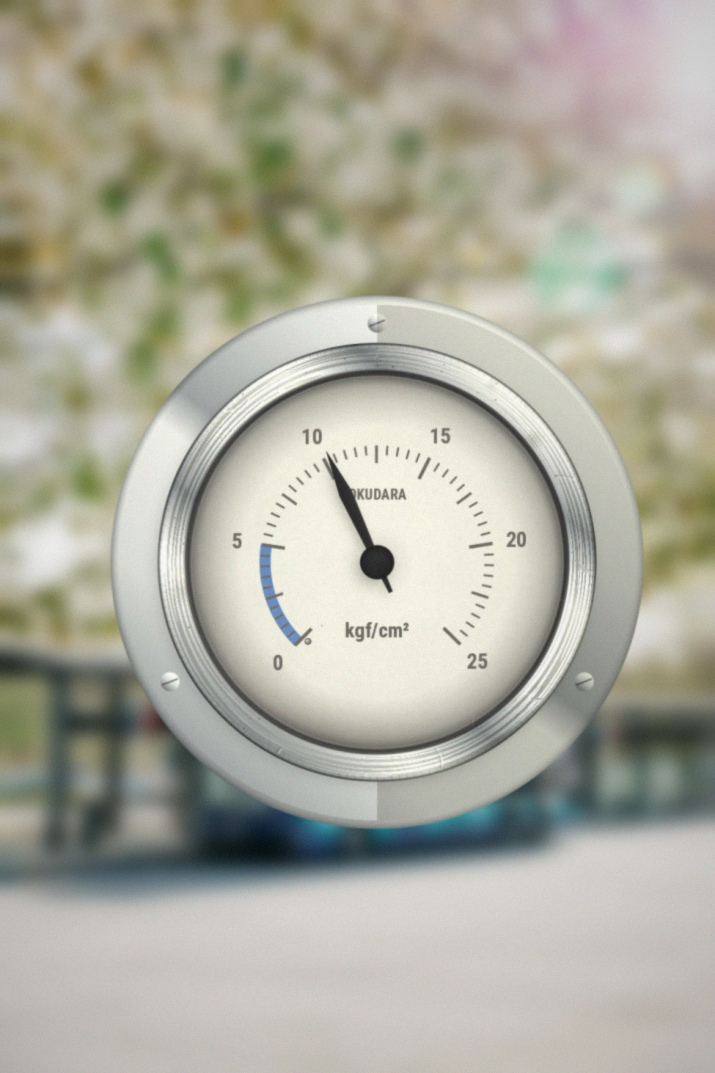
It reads 10.25 kg/cm²
